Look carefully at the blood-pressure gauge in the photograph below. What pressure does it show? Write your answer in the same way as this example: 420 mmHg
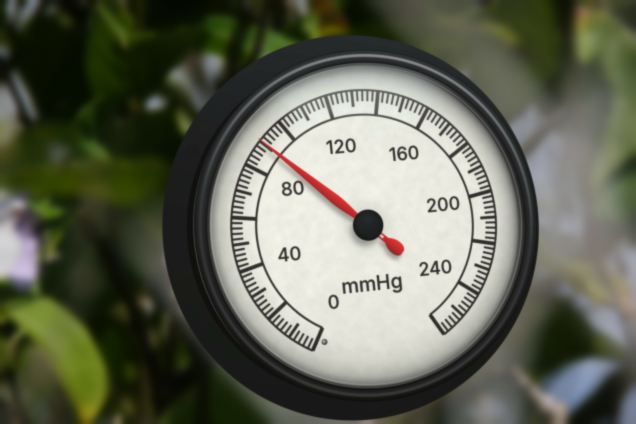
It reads 90 mmHg
